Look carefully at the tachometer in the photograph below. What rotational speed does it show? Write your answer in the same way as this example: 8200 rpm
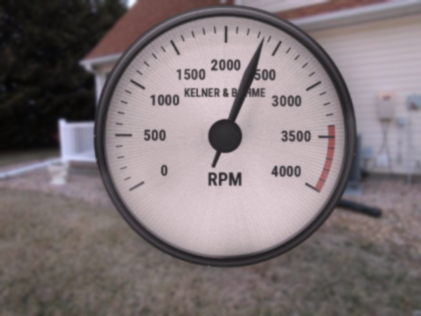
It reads 2350 rpm
